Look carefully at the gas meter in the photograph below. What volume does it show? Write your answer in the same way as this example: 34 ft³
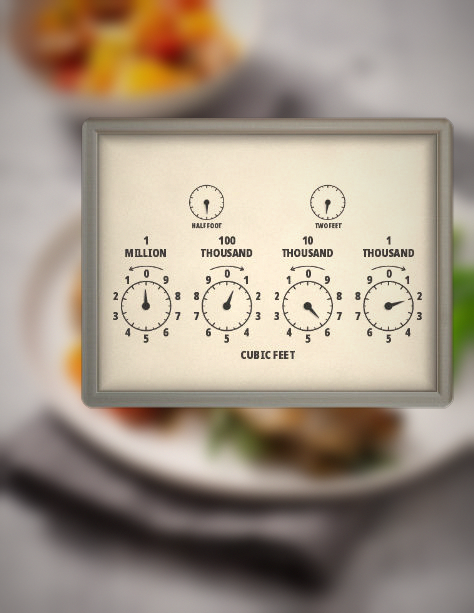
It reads 6200 ft³
